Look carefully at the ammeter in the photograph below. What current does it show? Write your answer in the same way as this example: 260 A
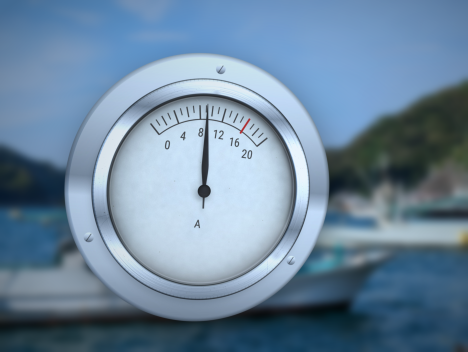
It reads 9 A
